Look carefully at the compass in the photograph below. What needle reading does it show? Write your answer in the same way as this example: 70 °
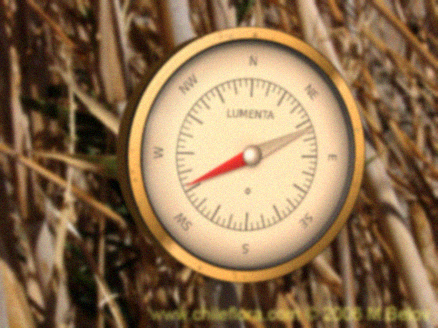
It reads 245 °
